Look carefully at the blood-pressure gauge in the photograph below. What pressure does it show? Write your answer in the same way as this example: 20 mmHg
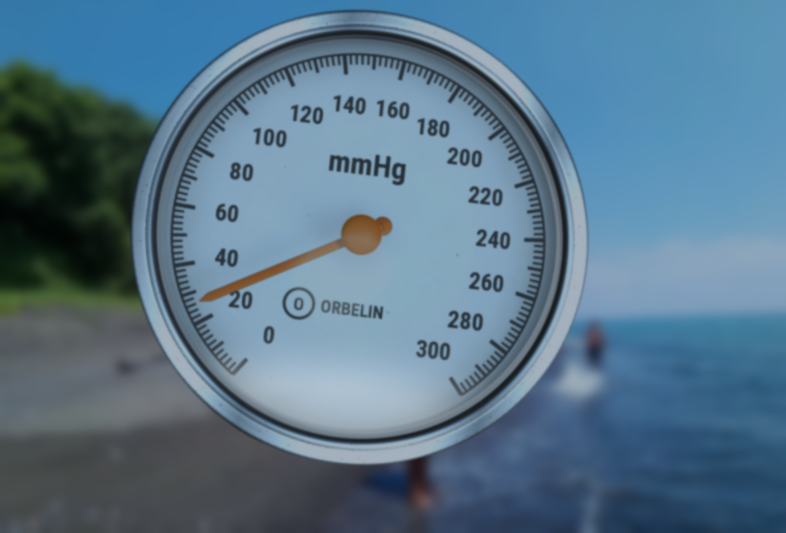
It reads 26 mmHg
